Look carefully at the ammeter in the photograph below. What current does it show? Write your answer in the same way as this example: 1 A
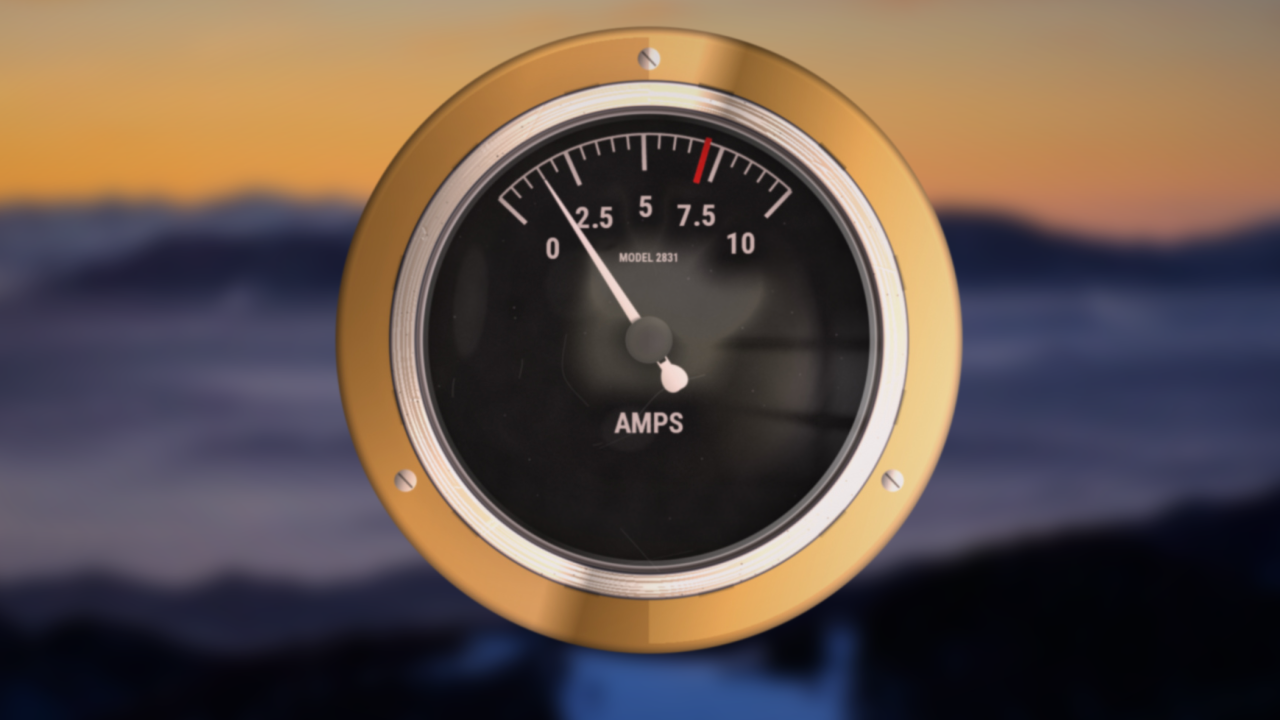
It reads 1.5 A
